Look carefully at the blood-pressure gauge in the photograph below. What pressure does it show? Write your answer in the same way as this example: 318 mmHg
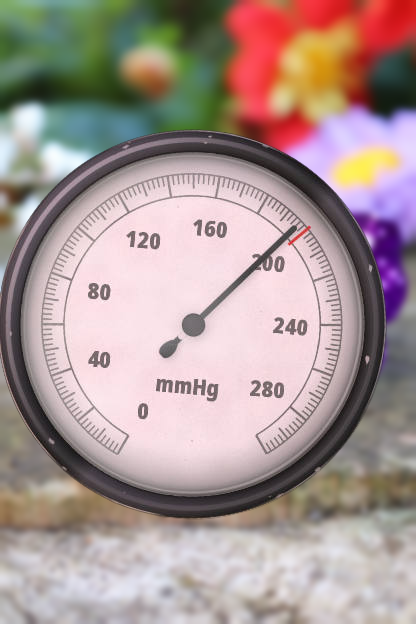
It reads 196 mmHg
